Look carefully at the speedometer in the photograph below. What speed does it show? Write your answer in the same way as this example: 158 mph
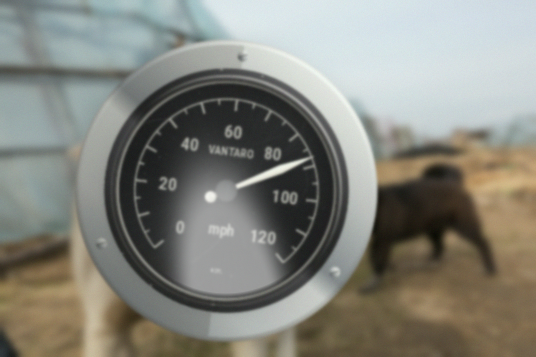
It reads 87.5 mph
